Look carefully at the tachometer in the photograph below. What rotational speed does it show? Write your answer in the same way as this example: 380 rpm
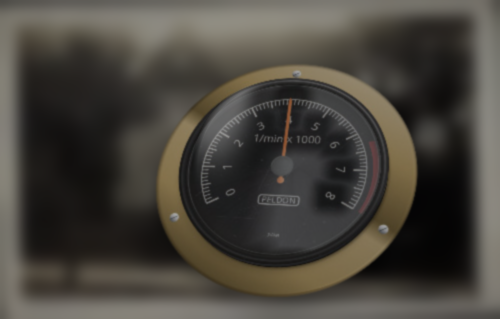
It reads 4000 rpm
